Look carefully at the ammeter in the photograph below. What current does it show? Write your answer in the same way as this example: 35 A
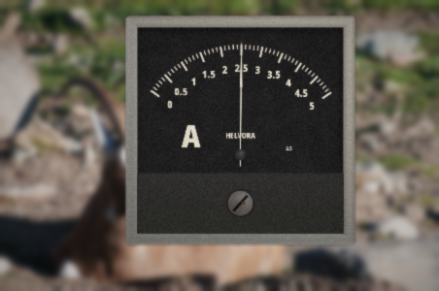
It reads 2.5 A
